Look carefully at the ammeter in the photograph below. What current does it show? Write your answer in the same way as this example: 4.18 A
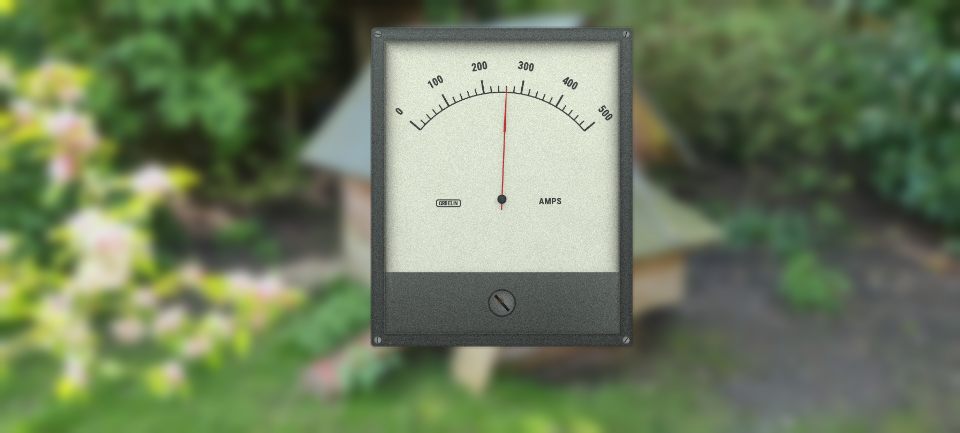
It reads 260 A
